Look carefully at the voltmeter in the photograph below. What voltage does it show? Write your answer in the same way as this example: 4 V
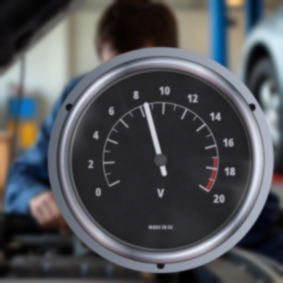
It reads 8.5 V
